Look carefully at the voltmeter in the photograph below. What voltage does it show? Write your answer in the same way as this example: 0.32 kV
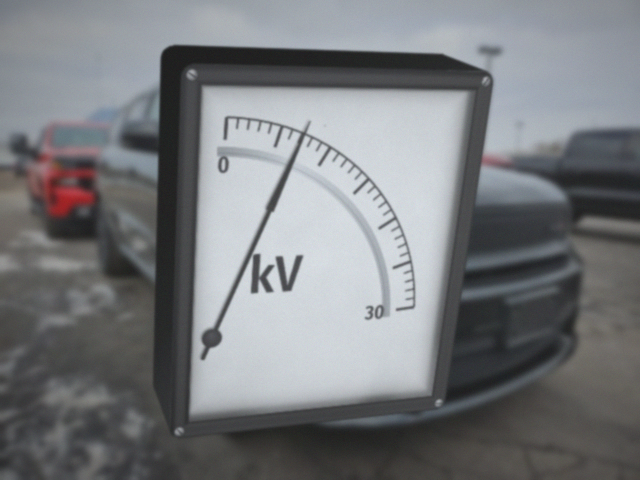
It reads 7 kV
